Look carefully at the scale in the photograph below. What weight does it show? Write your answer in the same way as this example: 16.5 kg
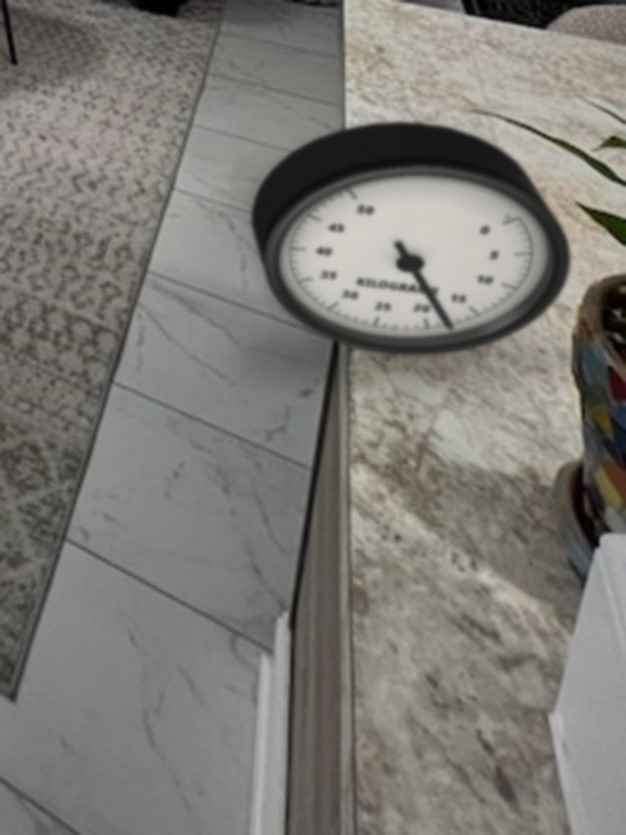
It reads 18 kg
